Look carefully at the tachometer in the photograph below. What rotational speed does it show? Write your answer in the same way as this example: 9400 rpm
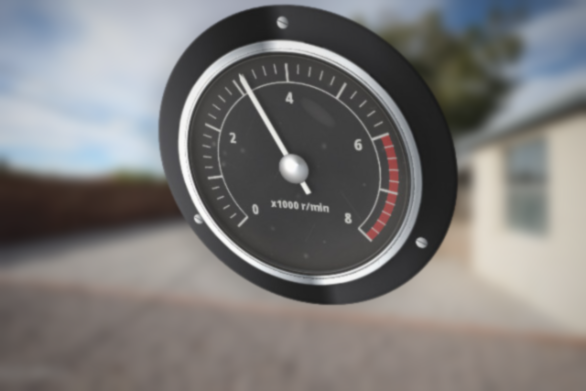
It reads 3200 rpm
